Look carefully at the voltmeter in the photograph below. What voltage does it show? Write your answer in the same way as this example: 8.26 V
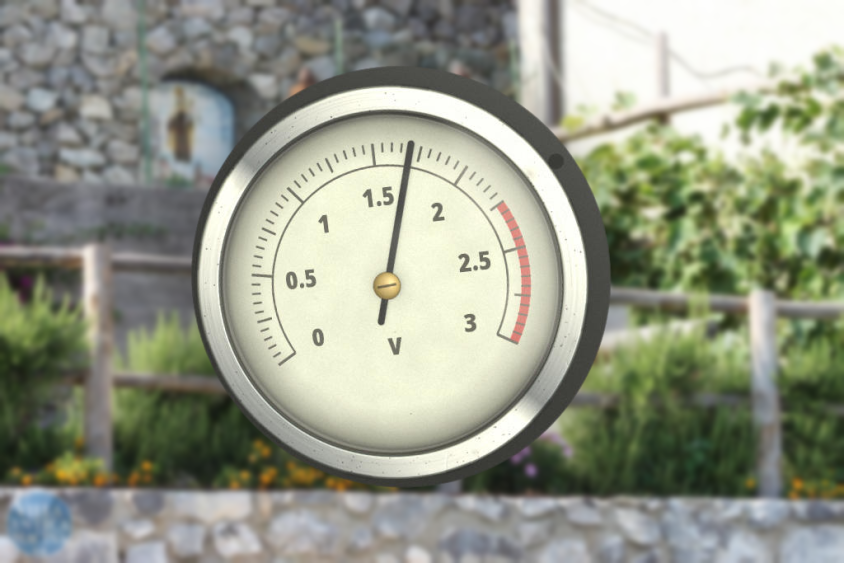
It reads 1.7 V
